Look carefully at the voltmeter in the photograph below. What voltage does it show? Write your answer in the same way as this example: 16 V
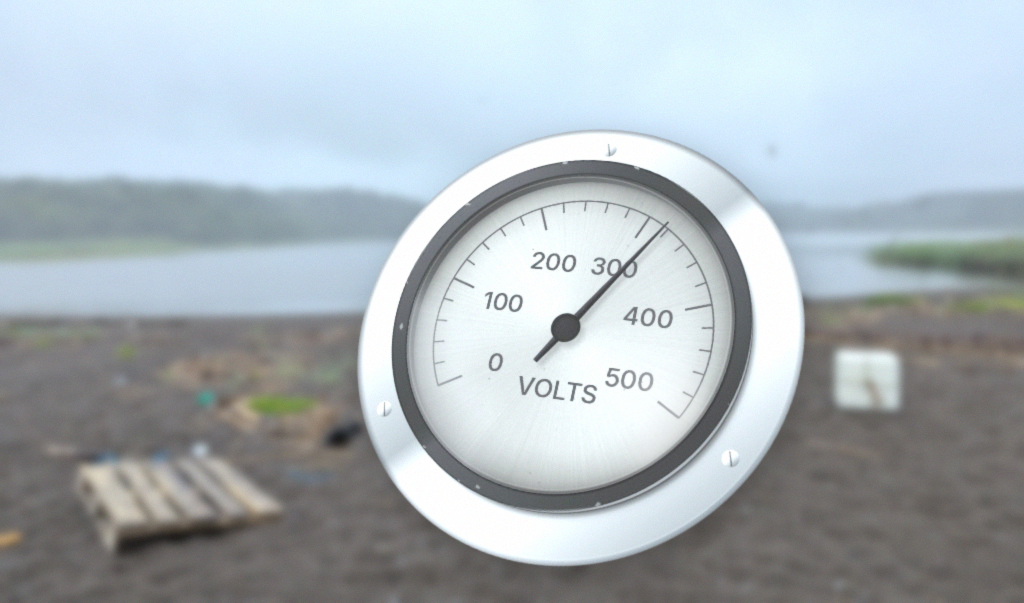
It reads 320 V
